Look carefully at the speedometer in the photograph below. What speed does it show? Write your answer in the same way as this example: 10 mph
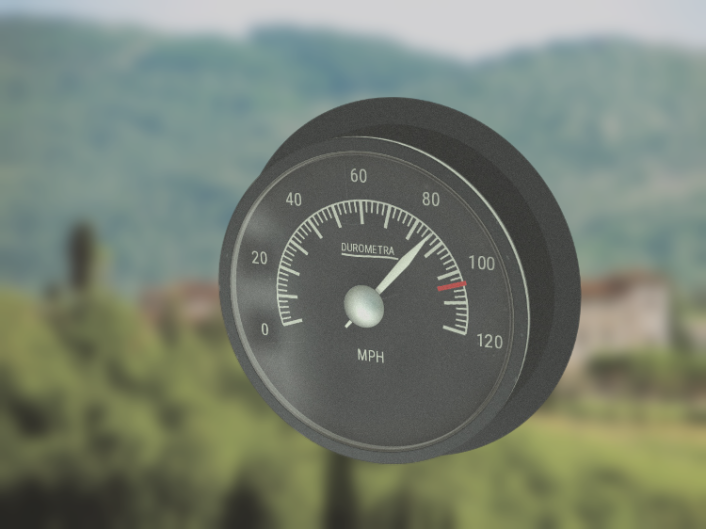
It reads 86 mph
